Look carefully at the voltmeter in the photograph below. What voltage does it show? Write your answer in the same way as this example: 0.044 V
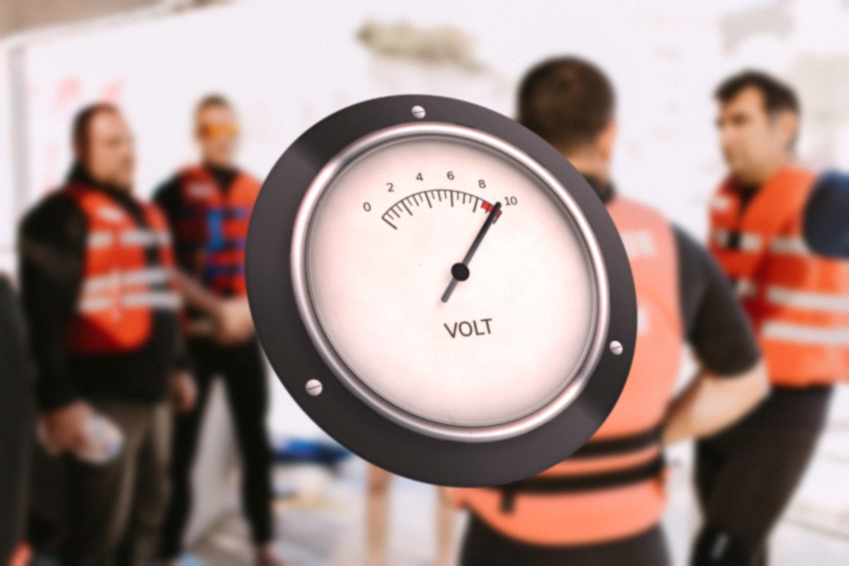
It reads 9.5 V
